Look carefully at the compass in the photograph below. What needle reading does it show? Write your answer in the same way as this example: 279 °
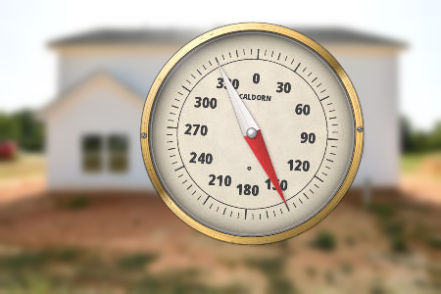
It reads 150 °
